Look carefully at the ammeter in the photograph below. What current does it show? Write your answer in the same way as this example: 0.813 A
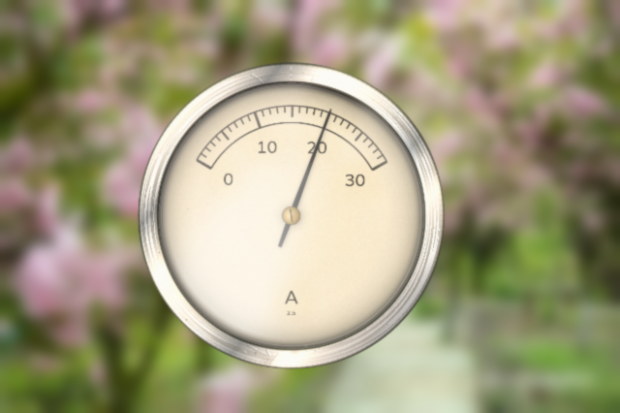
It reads 20 A
